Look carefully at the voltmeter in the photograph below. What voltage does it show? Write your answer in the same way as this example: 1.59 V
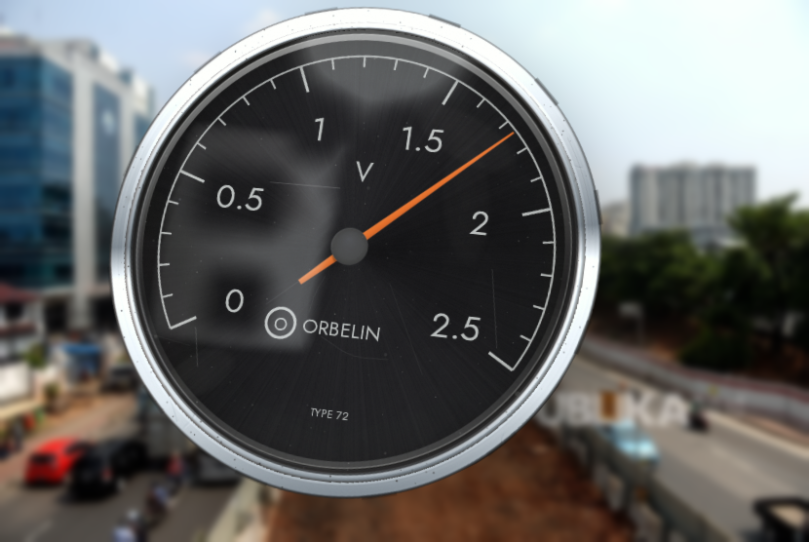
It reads 1.75 V
